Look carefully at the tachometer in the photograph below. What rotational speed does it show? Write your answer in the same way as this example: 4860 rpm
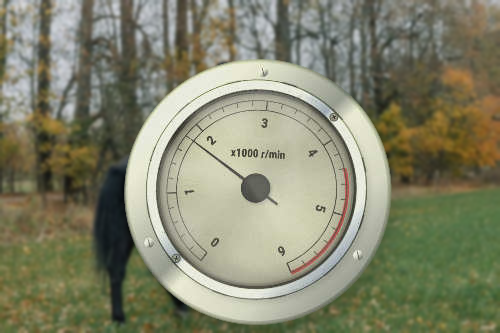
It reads 1800 rpm
